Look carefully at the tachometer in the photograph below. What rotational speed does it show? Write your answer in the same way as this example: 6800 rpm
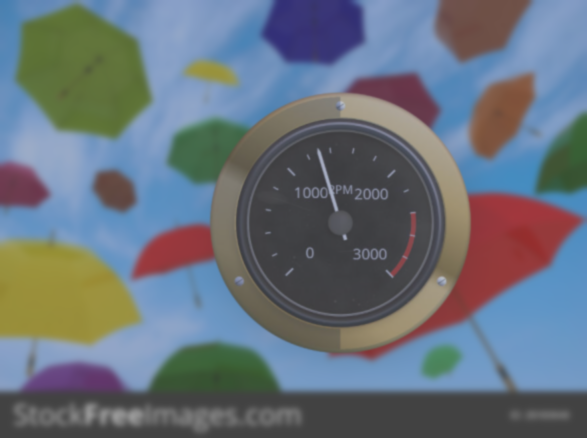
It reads 1300 rpm
